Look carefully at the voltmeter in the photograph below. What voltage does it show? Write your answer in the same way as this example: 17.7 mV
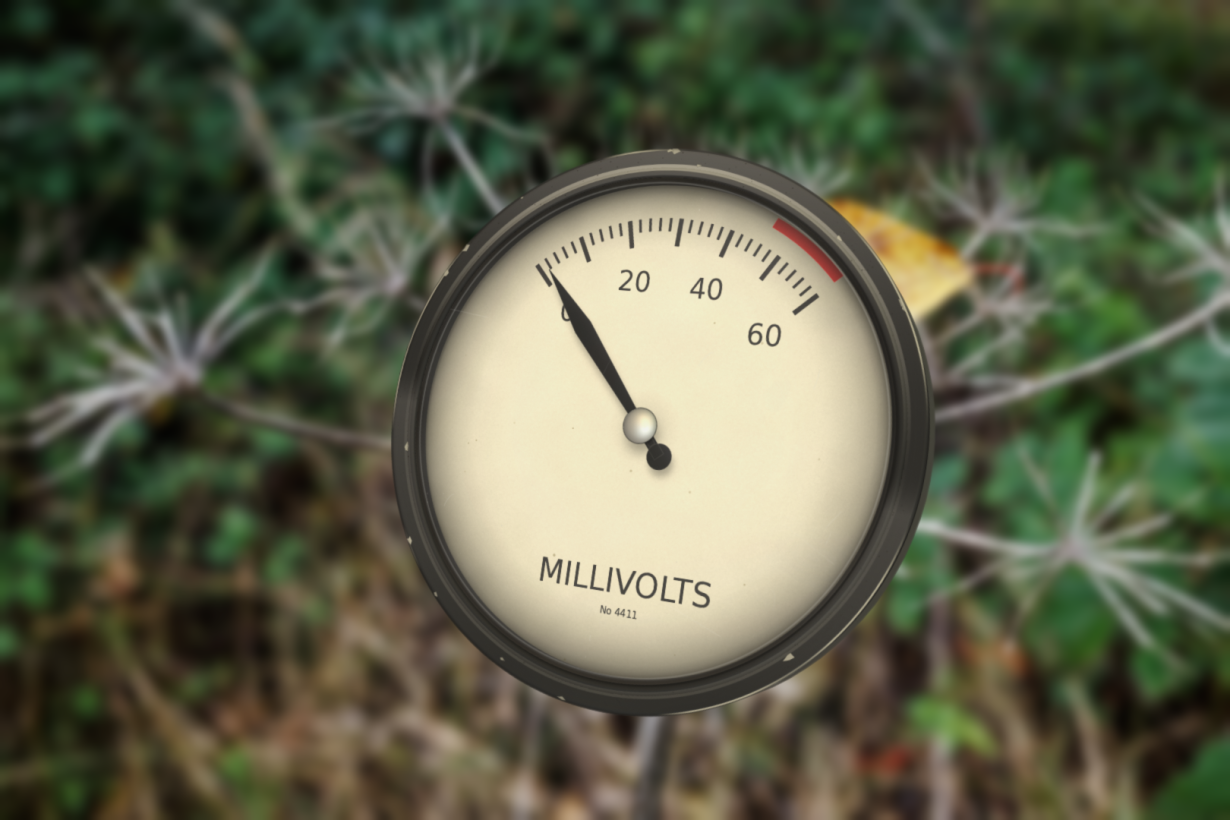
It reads 2 mV
